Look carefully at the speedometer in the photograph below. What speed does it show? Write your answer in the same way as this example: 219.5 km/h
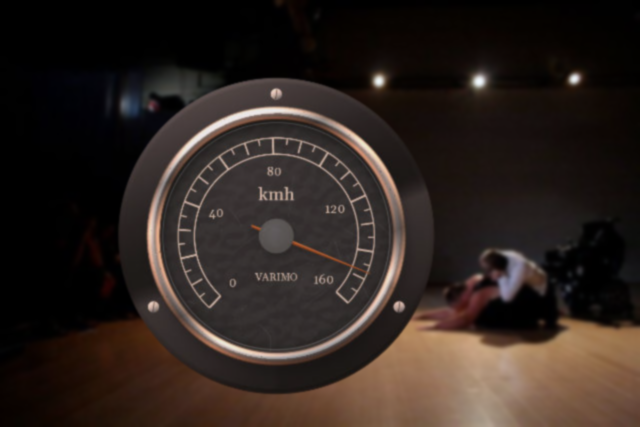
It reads 147.5 km/h
